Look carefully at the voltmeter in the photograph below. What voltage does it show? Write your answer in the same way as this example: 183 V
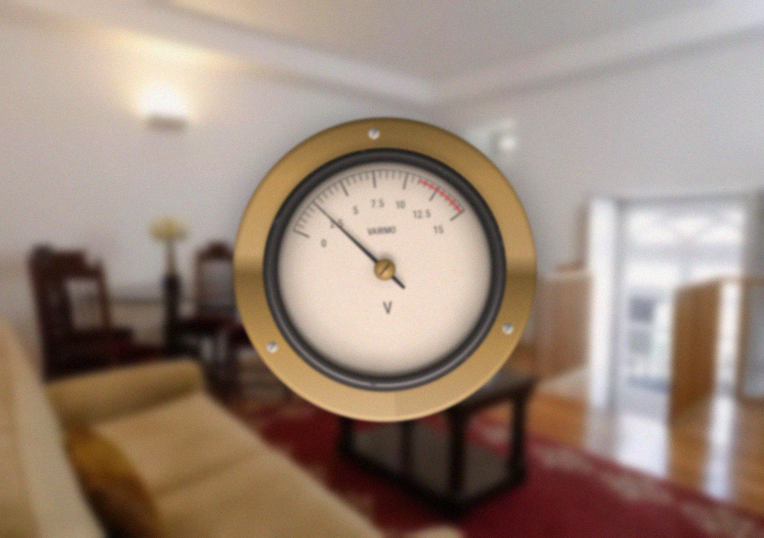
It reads 2.5 V
